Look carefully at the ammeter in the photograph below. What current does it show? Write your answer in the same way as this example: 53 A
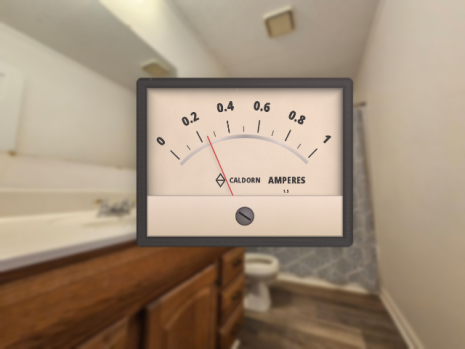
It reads 0.25 A
